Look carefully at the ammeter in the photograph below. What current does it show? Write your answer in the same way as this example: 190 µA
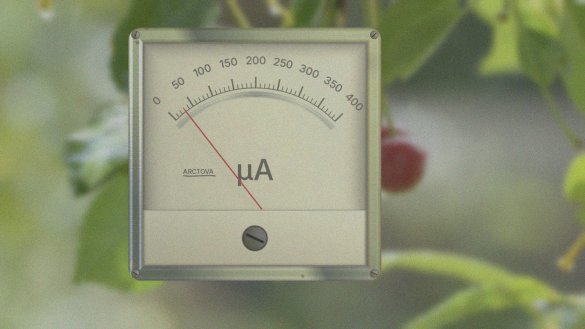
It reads 30 µA
